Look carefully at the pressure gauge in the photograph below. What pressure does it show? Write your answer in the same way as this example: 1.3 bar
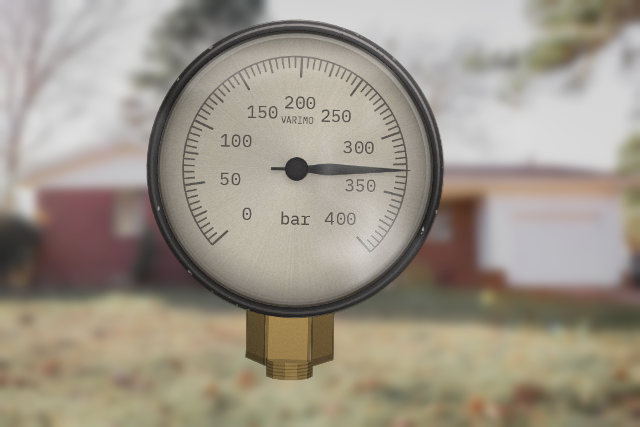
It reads 330 bar
